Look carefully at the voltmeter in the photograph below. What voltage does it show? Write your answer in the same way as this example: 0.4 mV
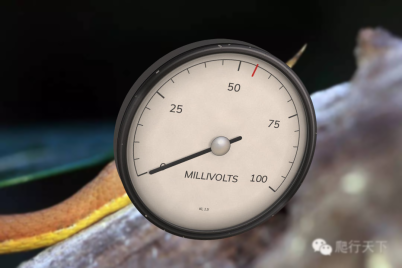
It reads 0 mV
